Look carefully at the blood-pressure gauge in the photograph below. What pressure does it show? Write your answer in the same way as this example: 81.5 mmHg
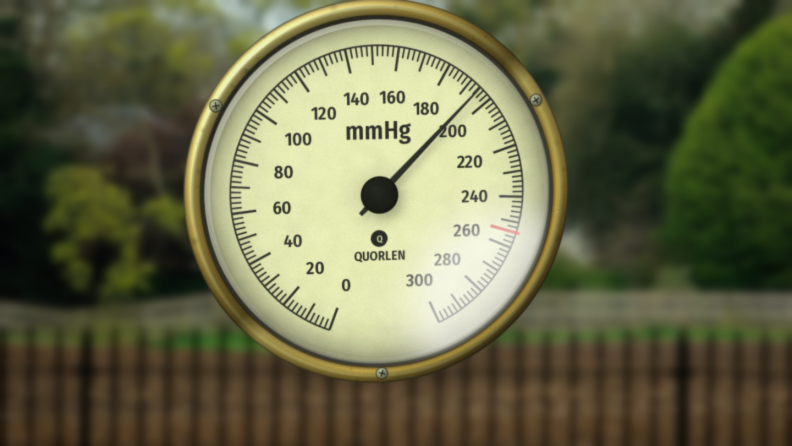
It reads 194 mmHg
